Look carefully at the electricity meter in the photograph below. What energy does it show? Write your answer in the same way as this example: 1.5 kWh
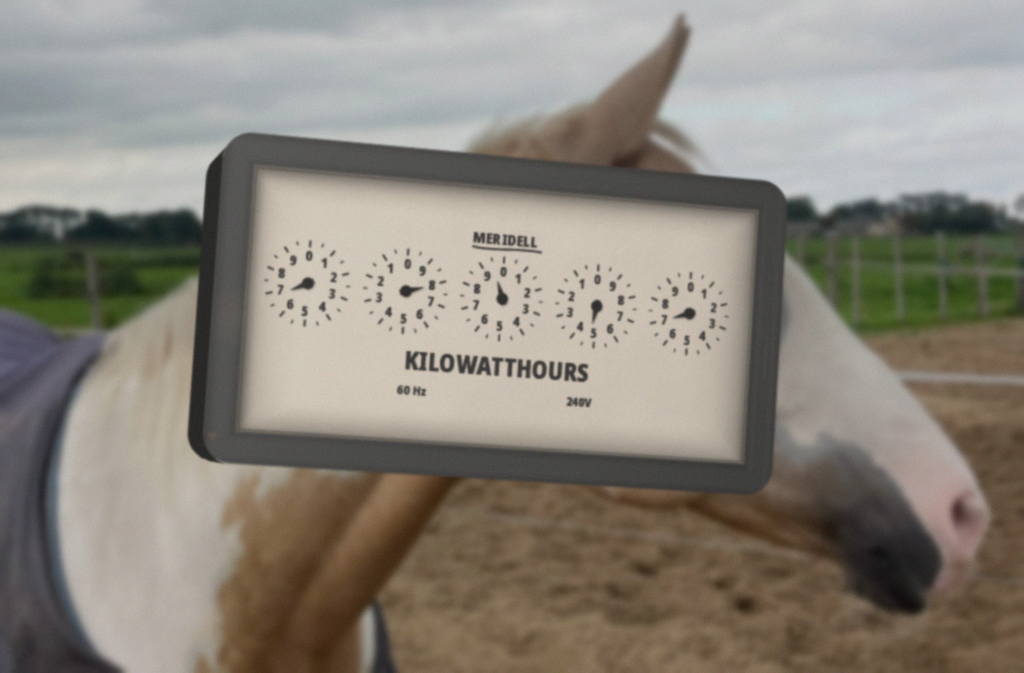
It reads 67947 kWh
